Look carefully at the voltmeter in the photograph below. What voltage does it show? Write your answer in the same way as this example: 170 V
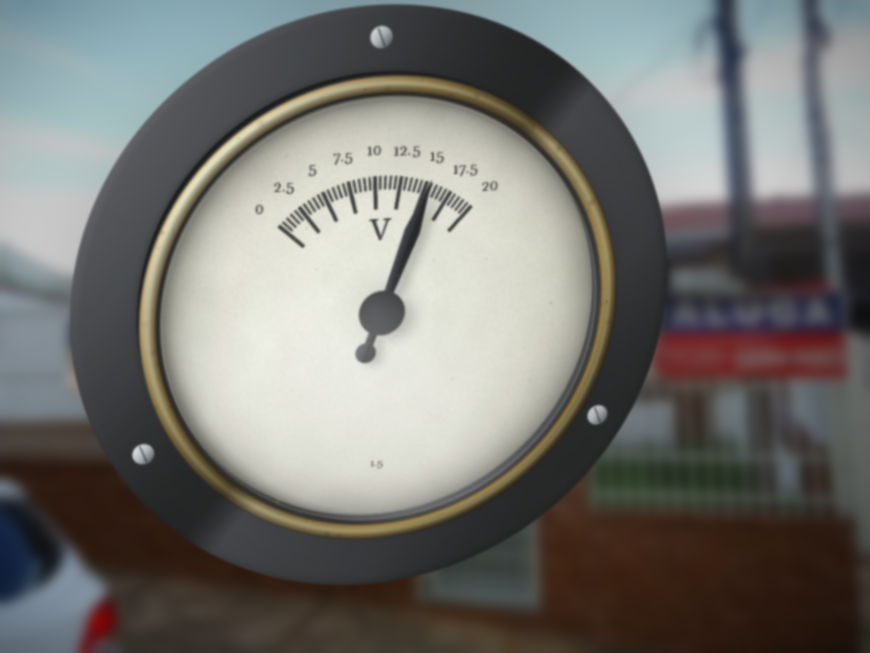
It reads 15 V
